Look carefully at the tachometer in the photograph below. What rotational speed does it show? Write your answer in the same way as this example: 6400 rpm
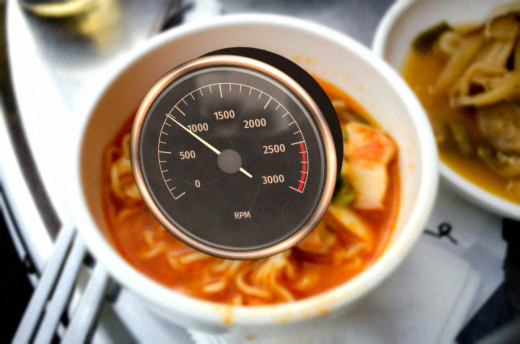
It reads 900 rpm
